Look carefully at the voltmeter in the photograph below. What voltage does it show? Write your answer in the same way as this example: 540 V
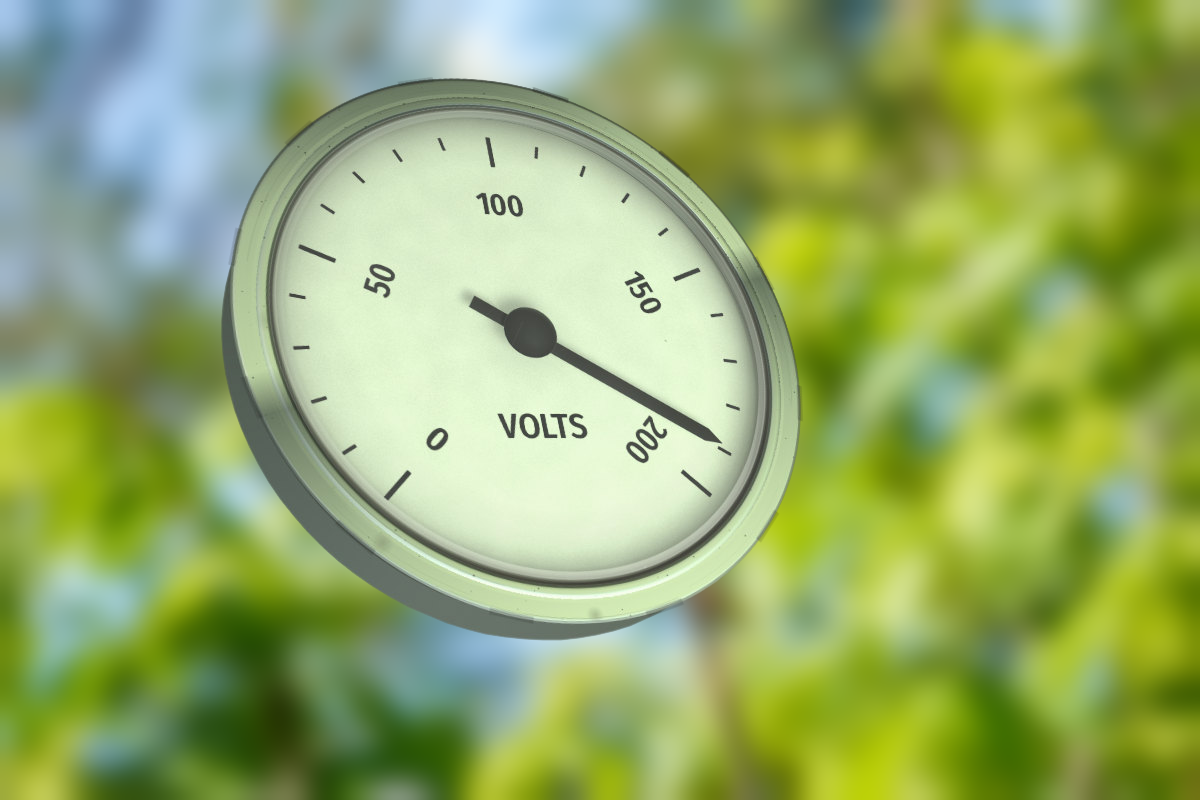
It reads 190 V
